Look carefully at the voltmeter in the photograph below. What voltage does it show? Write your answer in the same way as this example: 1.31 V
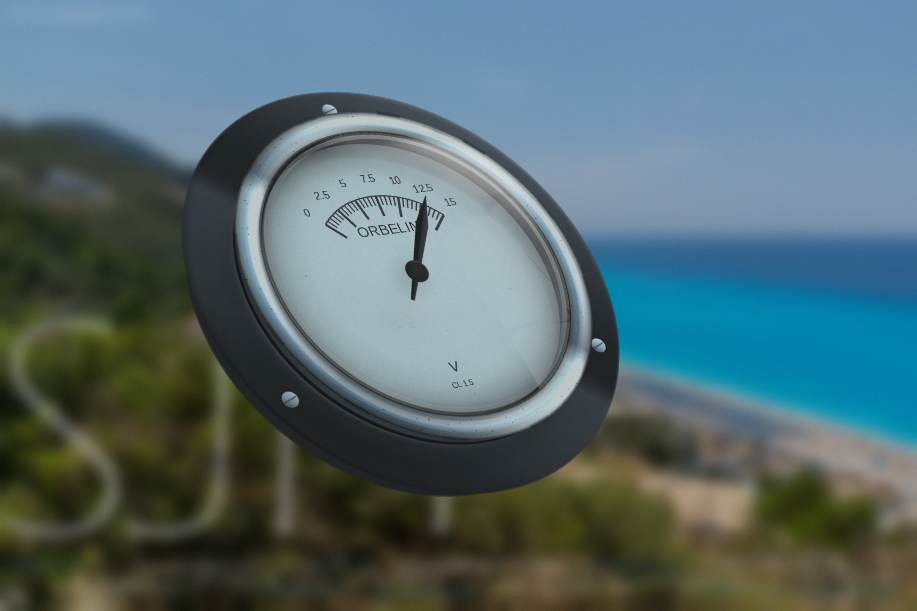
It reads 12.5 V
